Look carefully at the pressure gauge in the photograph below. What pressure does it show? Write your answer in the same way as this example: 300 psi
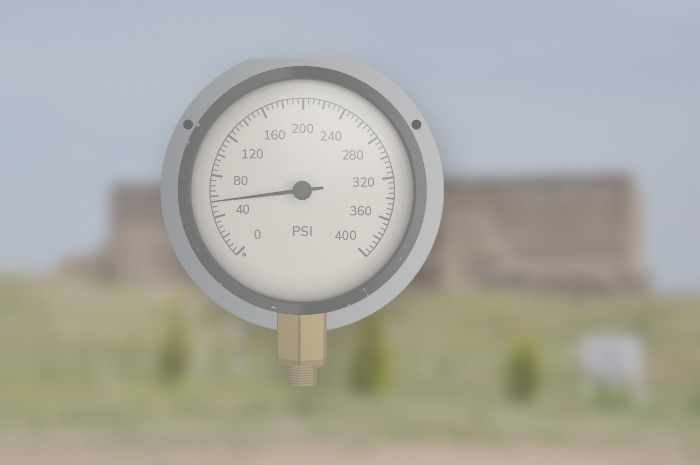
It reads 55 psi
